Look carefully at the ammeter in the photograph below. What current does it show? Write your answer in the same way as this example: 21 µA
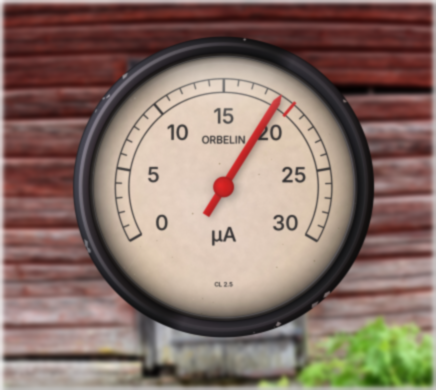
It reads 19 µA
